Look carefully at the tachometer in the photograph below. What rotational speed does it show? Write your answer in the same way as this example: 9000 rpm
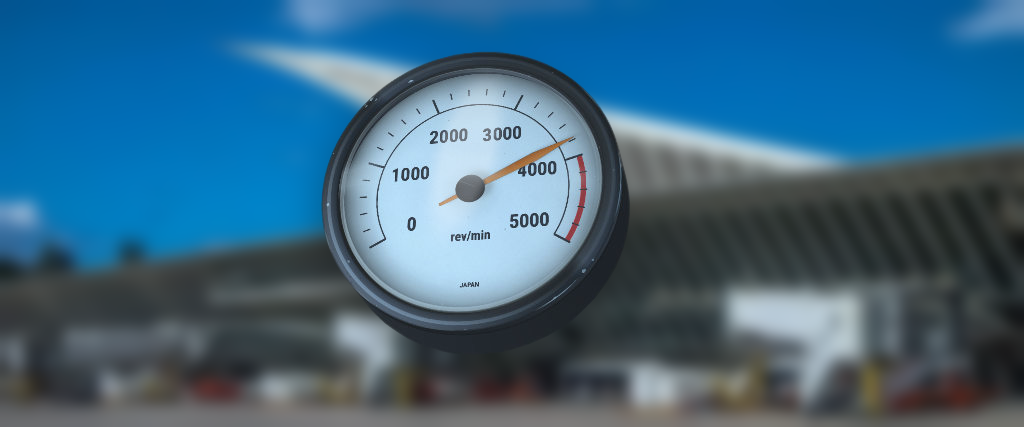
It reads 3800 rpm
